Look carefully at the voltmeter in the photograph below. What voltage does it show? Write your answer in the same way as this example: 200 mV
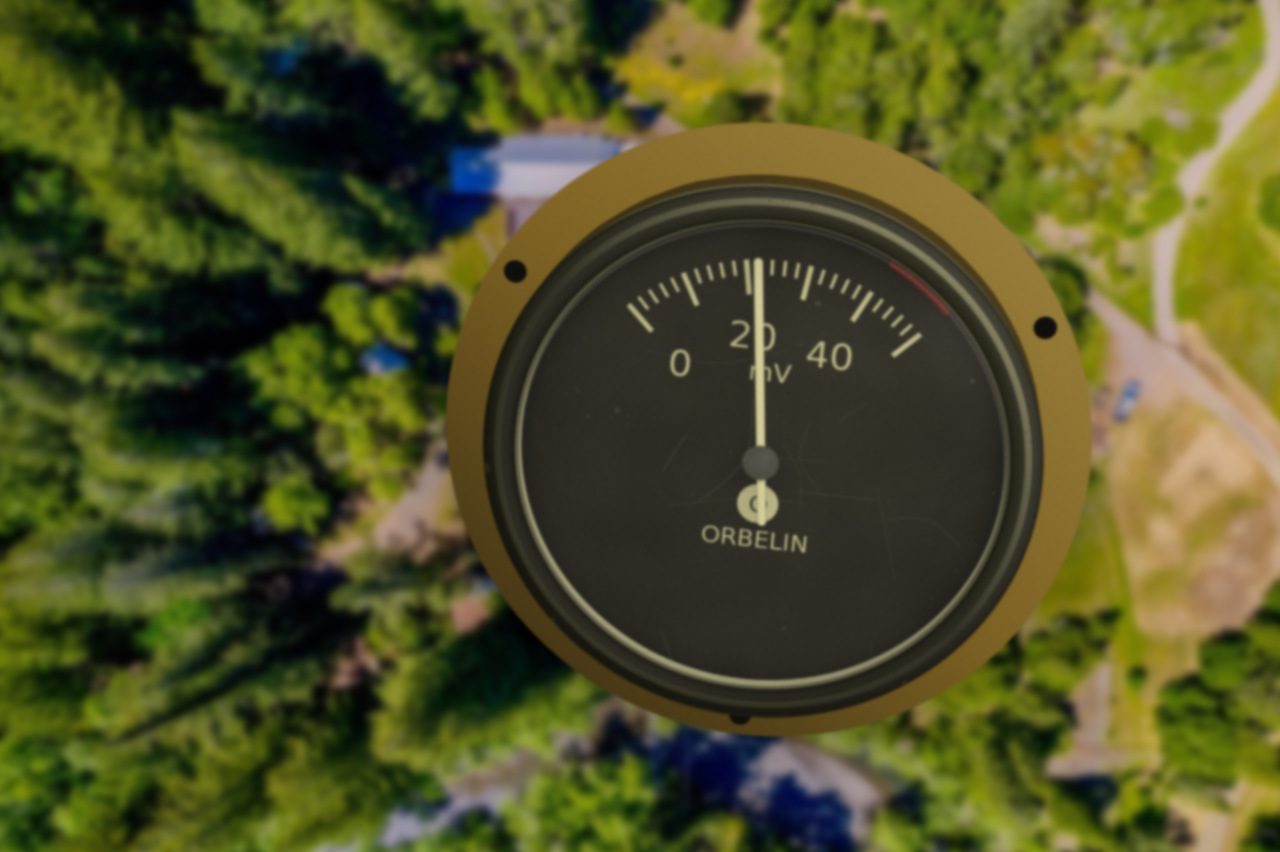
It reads 22 mV
